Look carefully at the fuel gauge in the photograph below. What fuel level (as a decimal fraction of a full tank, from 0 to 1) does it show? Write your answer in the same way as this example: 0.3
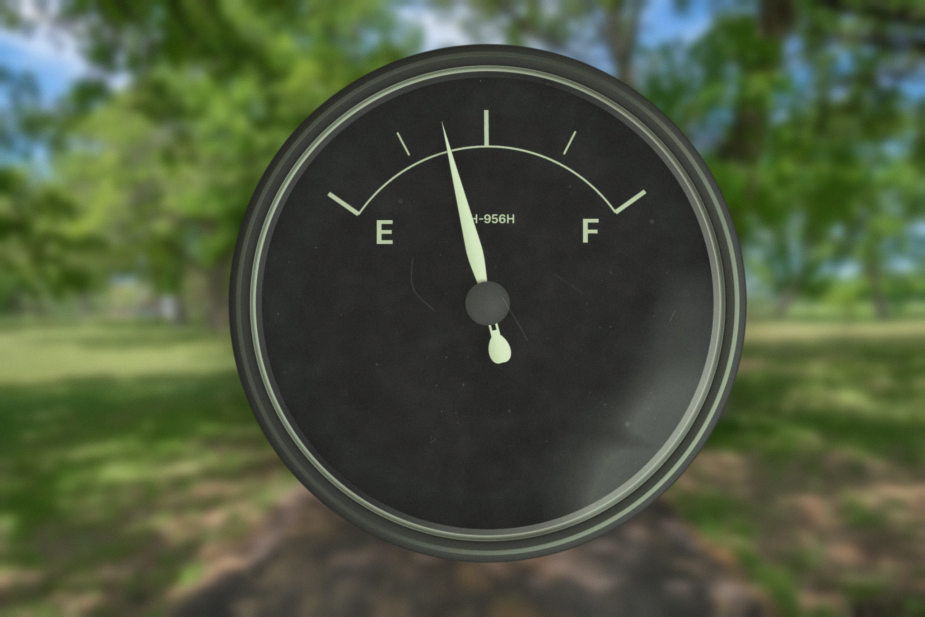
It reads 0.375
